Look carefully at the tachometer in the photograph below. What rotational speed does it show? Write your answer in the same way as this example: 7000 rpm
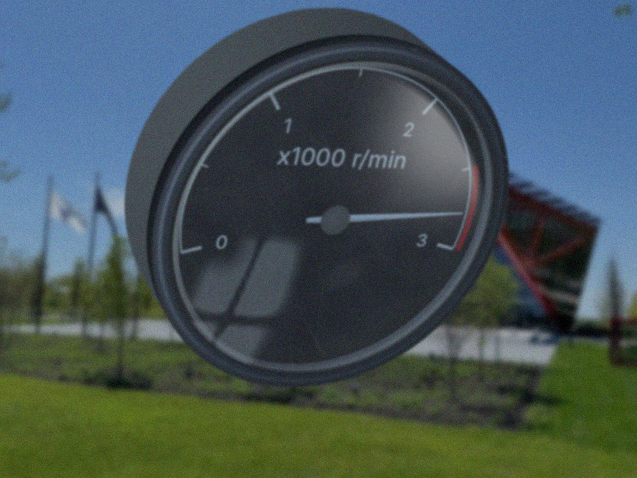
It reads 2750 rpm
